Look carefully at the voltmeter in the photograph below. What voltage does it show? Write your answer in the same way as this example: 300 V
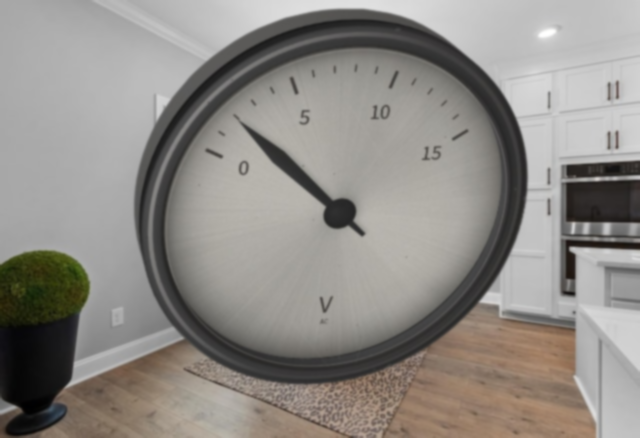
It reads 2 V
